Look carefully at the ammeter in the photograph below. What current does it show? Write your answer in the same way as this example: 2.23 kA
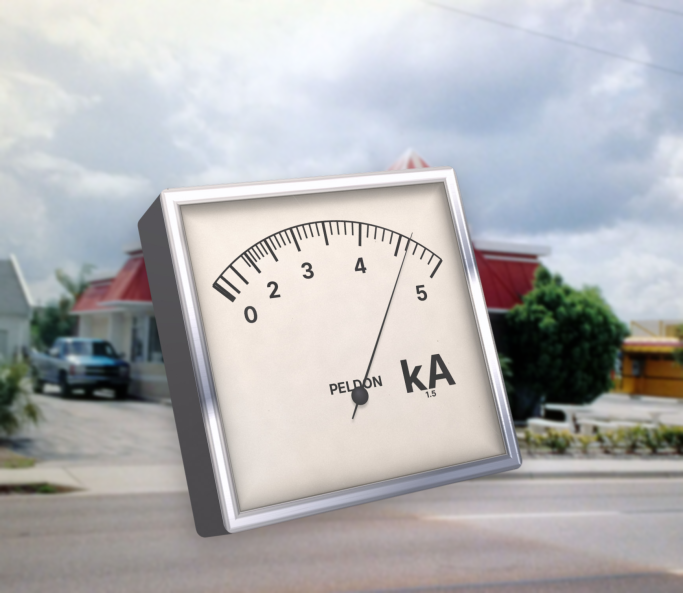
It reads 4.6 kA
